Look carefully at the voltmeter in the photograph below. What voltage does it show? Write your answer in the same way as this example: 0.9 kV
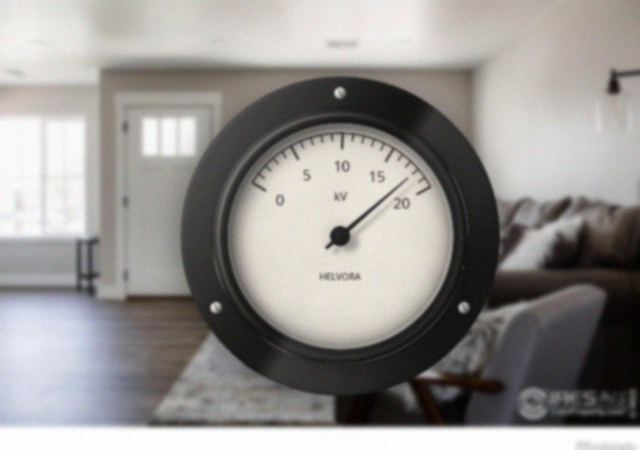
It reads 18 kV
